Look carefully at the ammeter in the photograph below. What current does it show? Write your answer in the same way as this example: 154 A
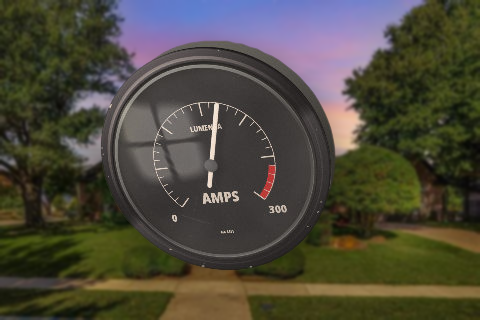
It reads 170 A
